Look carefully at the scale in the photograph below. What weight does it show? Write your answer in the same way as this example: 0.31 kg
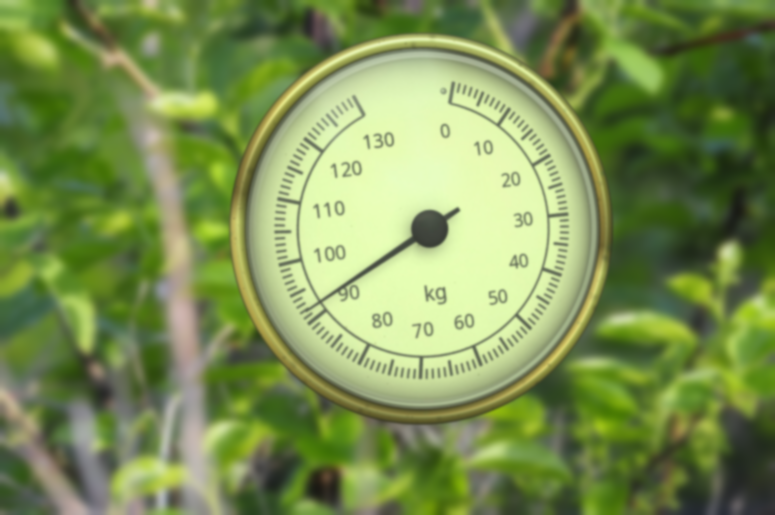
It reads 92 kg
